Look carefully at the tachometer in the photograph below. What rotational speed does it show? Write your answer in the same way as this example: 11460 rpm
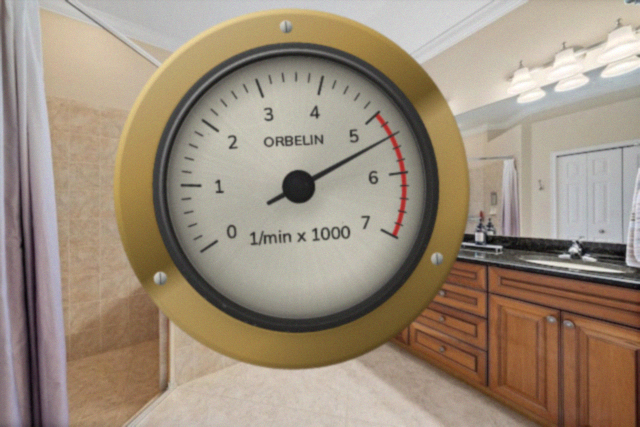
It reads 5400 rpm
